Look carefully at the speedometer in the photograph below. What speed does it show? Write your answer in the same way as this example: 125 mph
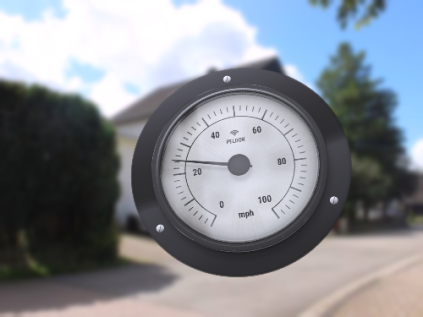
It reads 24 mph
